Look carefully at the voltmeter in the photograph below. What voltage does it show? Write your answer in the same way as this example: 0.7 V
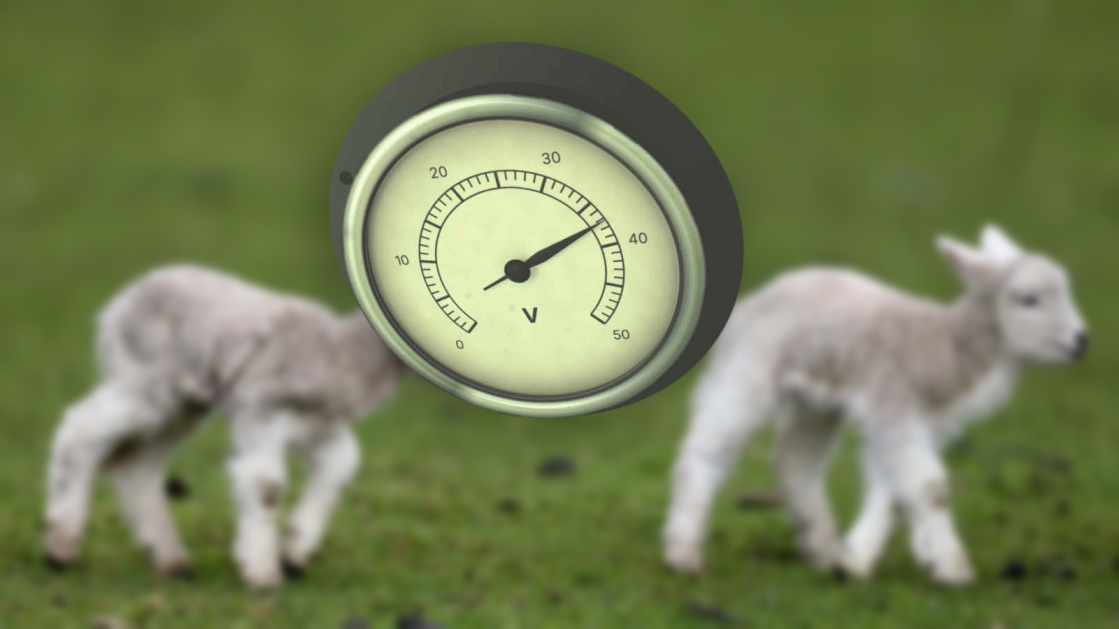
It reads 37 V
